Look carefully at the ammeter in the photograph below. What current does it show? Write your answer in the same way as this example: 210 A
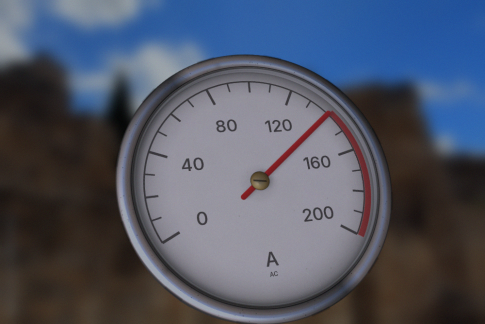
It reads 140 A
